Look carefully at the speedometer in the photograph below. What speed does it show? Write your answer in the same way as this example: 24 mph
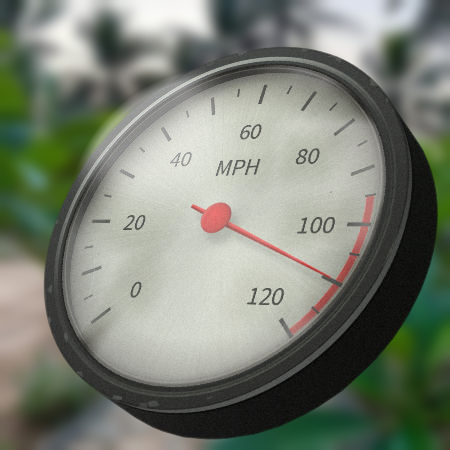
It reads 110 mph
